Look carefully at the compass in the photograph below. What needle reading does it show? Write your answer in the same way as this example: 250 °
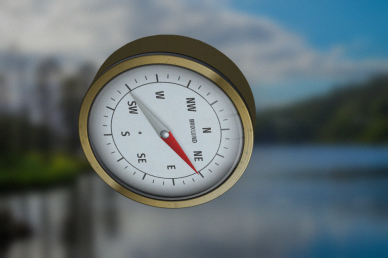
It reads 60 °
